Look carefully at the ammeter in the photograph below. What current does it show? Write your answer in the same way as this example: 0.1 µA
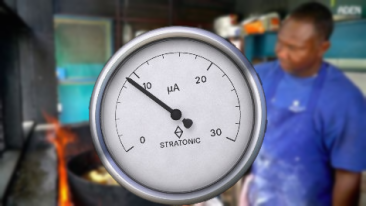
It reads 9 µA
